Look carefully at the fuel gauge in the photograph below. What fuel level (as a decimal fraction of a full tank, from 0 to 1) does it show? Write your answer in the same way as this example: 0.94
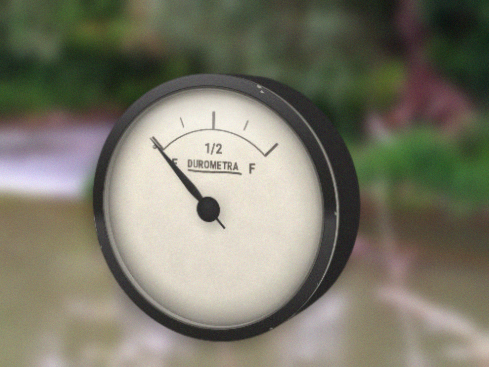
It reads 0
